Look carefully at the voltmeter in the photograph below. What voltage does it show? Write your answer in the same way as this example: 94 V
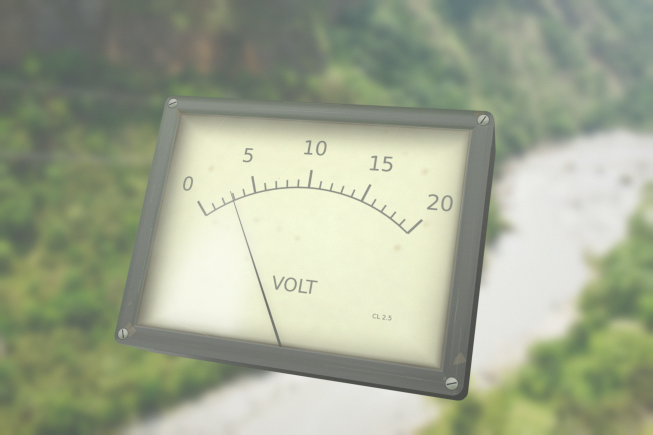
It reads 3 V
